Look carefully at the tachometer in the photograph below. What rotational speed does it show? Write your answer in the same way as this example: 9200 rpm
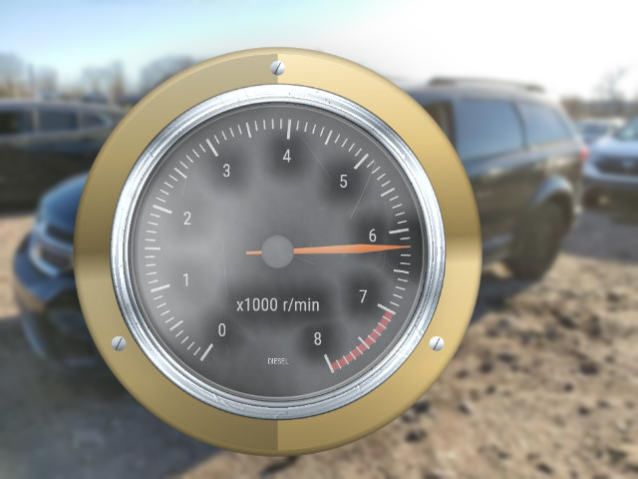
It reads 6200 rpm
